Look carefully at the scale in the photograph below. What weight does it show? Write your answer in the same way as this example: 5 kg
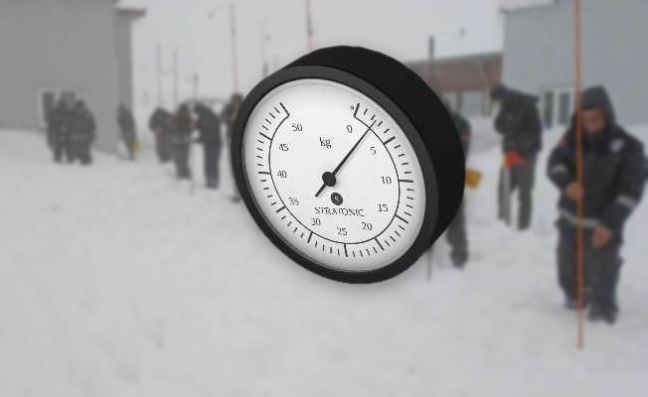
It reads 2.5 kg
